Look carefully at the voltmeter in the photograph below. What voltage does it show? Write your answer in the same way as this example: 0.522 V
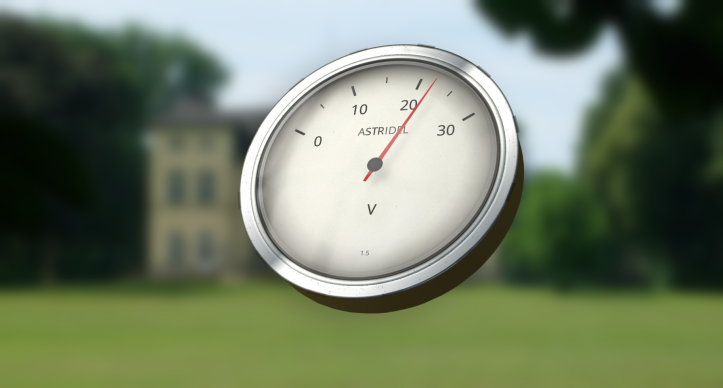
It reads 22.5 V
